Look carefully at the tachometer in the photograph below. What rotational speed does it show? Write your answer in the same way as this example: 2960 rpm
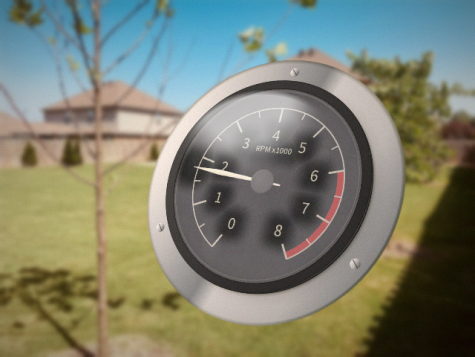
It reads 1750 rpm
